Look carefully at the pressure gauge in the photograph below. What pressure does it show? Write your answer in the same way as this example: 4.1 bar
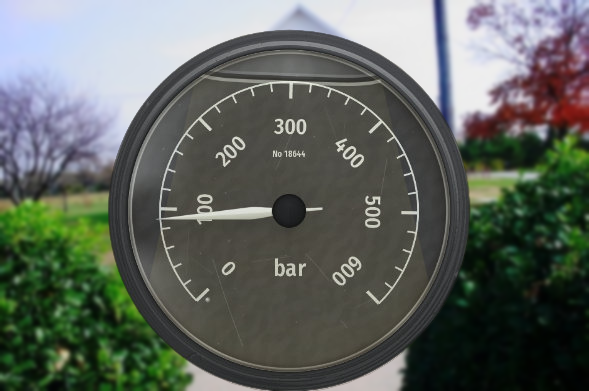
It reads 90 bar
